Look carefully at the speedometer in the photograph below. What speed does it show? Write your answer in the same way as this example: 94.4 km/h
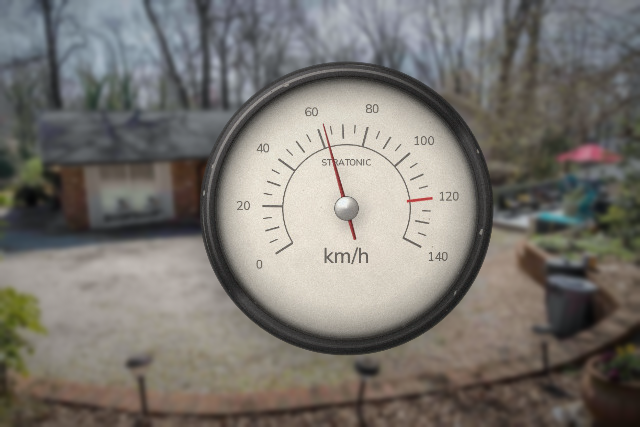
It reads 62.5 km/h
